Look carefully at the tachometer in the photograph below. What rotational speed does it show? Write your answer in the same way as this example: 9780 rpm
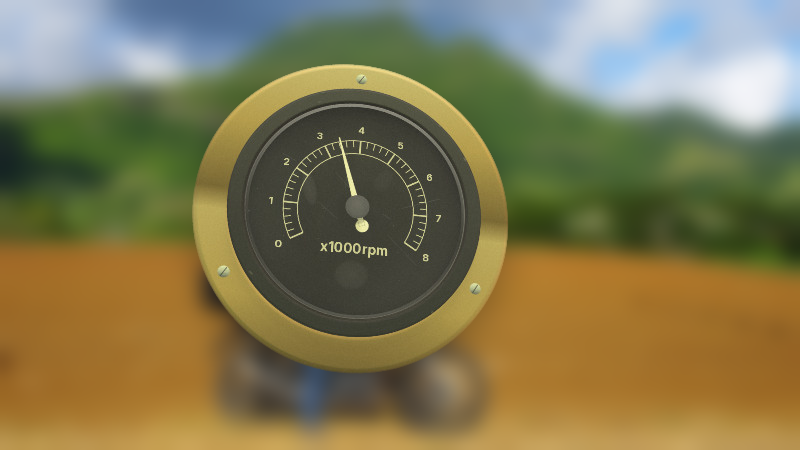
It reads 3400 rpm
